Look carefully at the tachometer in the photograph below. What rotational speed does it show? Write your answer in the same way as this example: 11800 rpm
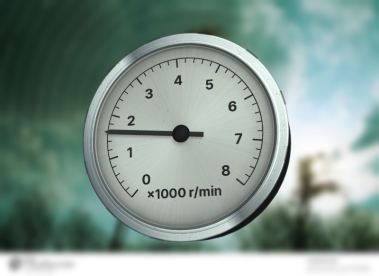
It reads 1600 rpm
